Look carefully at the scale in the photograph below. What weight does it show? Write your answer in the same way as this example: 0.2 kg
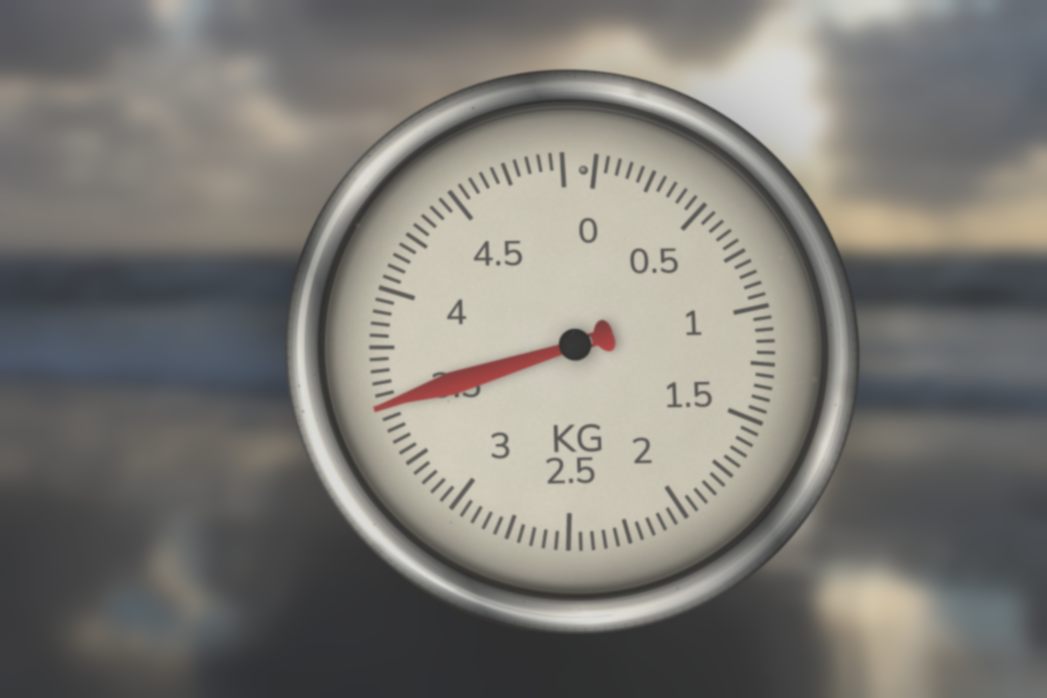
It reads 3.5 kg
